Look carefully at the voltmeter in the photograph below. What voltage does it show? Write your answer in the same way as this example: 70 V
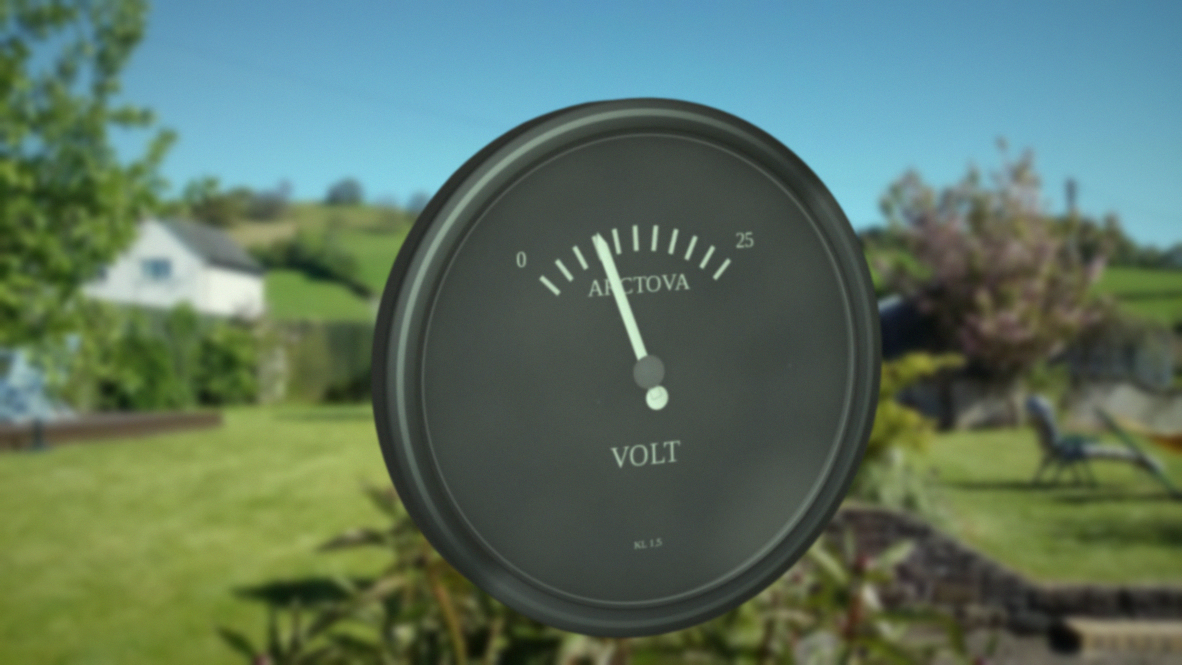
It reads 7.5 V
